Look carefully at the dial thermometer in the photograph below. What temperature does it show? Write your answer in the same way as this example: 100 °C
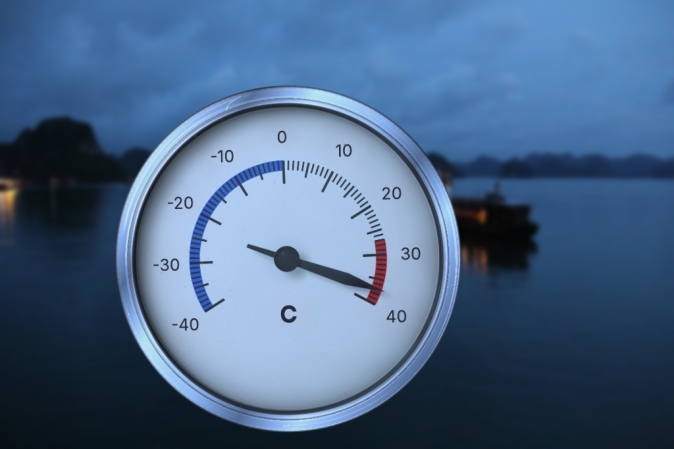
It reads 37 °C
